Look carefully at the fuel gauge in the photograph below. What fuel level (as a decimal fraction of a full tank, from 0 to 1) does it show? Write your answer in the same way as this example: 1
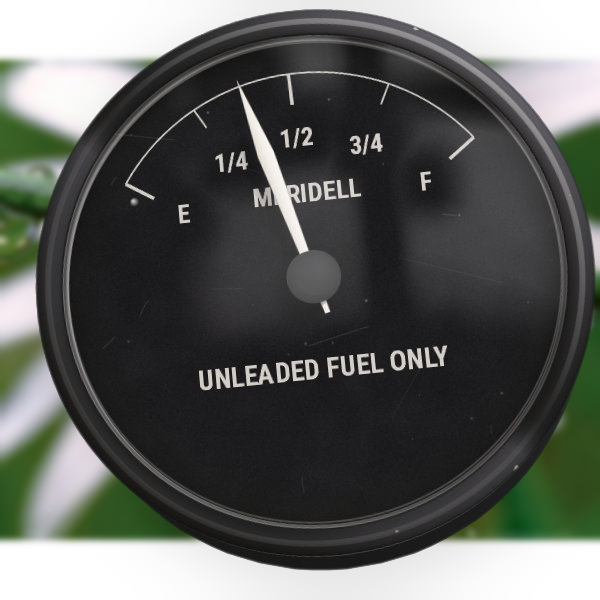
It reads 0.375
